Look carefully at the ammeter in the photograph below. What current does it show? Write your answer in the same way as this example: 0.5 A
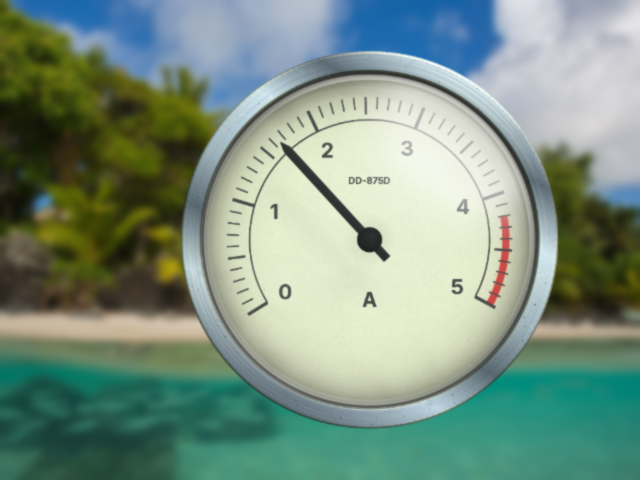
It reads 1.65 A
